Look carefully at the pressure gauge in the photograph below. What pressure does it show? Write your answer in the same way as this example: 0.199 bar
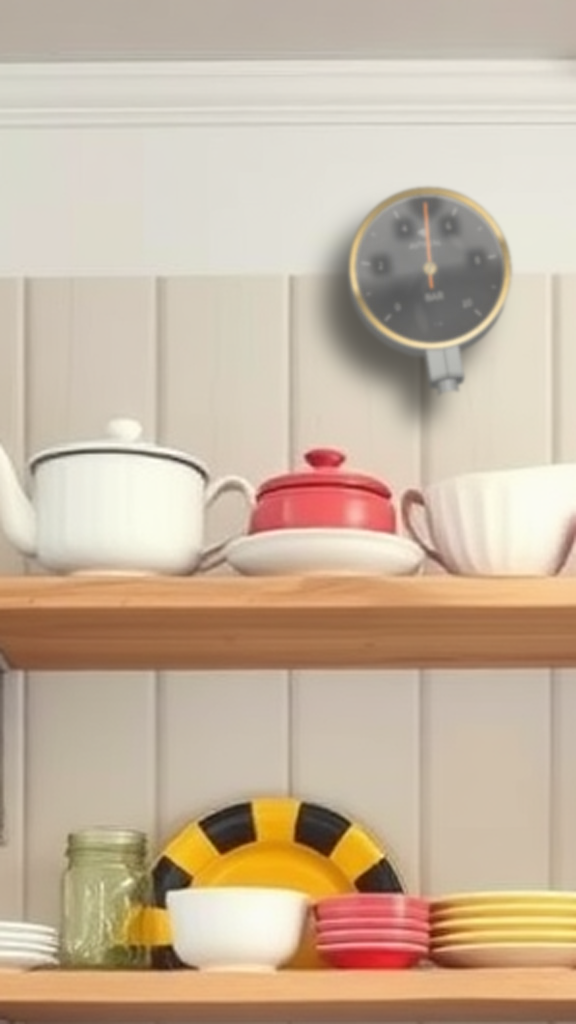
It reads 5 bar
